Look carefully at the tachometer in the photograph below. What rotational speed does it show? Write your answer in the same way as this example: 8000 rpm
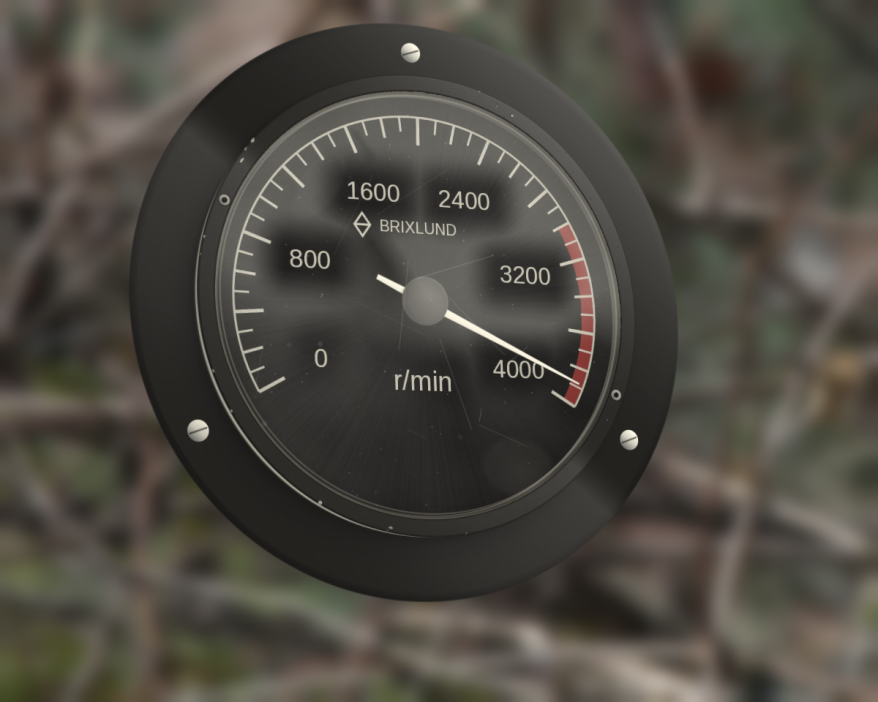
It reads 3900 rpm
